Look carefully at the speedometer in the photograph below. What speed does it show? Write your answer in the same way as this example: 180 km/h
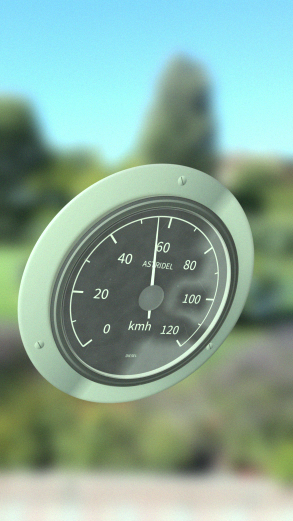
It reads 55 km/h
